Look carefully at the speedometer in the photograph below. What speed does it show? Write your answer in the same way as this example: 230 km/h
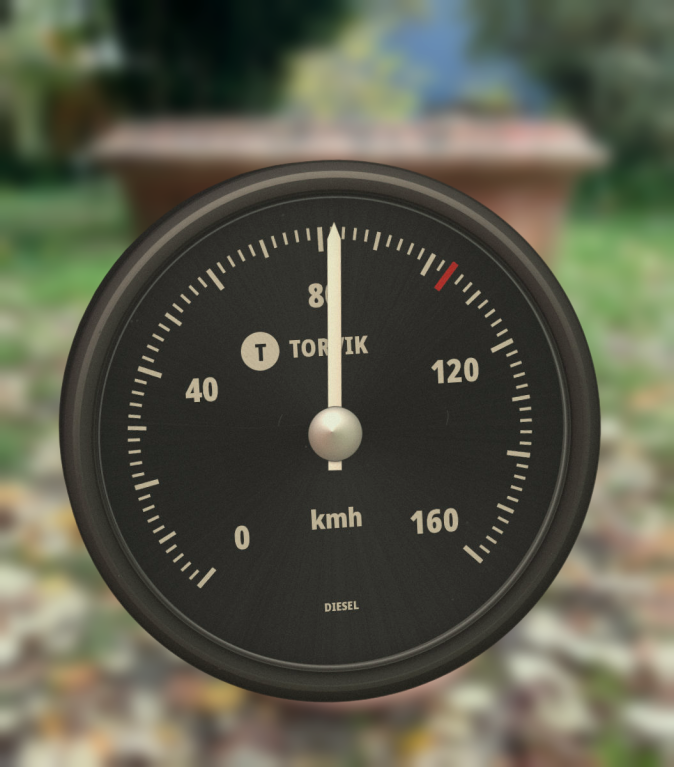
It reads 82 km/h
